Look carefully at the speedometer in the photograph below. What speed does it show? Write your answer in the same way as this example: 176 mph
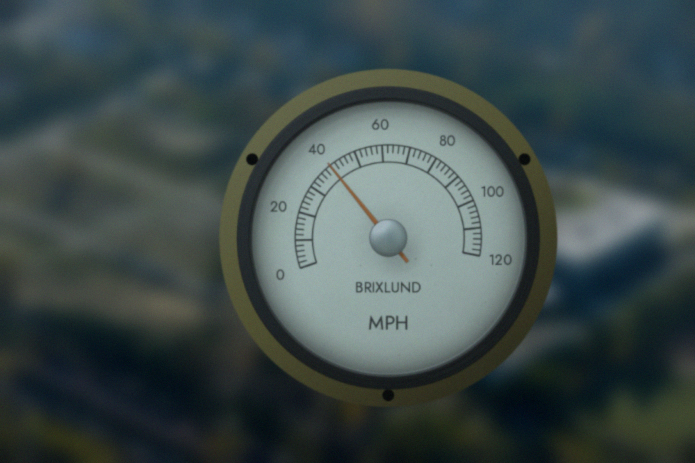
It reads 40 mph
